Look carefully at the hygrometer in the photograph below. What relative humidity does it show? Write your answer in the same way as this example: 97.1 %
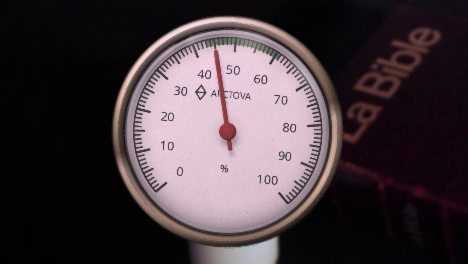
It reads 45 %
